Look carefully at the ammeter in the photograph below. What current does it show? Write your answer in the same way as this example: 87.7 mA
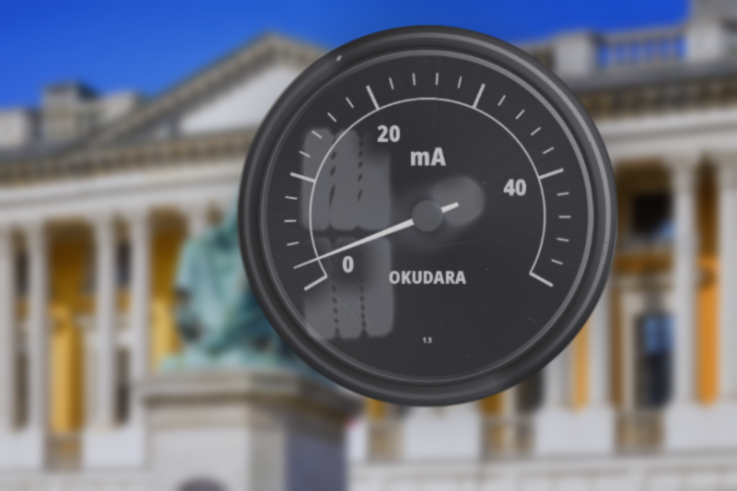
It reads 2 mA
